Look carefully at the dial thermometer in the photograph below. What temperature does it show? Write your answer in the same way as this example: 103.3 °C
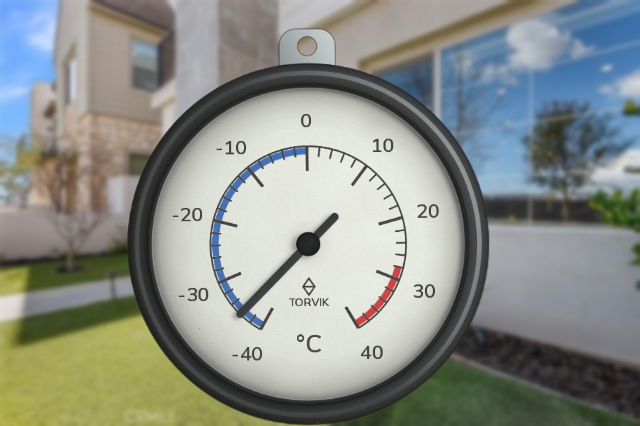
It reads -36 °C
